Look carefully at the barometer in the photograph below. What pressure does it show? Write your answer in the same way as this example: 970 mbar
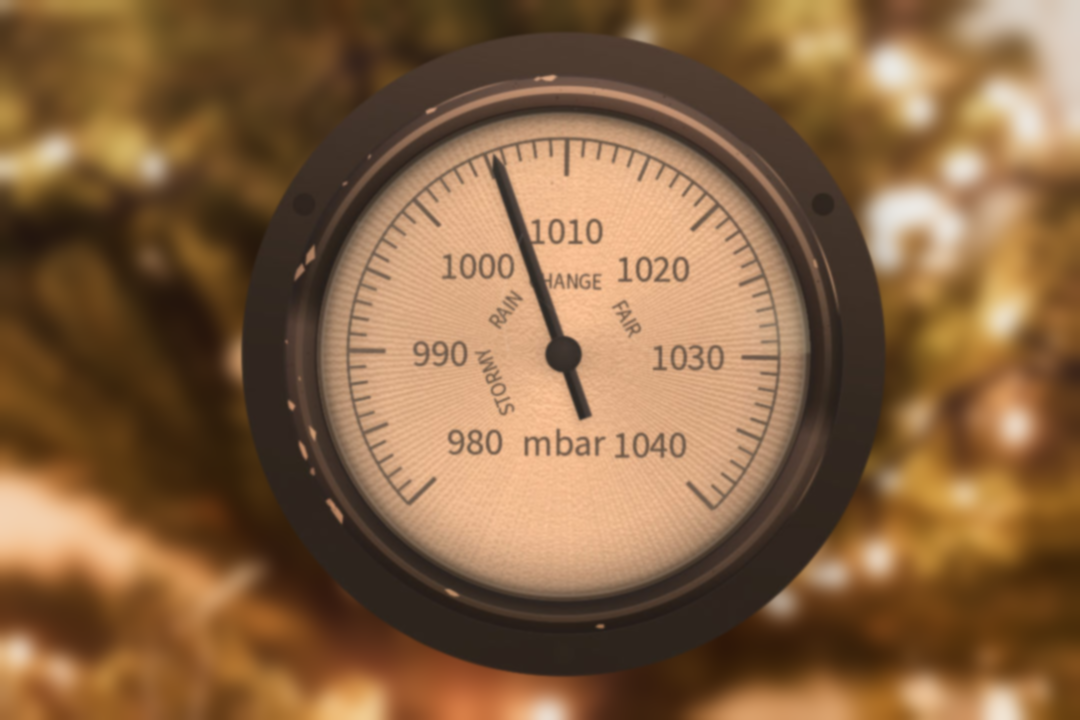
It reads 1005.5 mbar
